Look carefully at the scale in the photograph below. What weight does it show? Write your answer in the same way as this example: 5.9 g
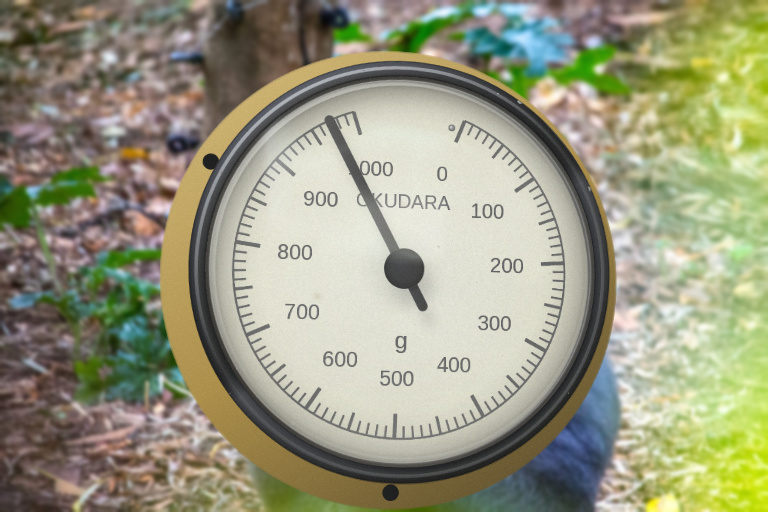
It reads 970 g
